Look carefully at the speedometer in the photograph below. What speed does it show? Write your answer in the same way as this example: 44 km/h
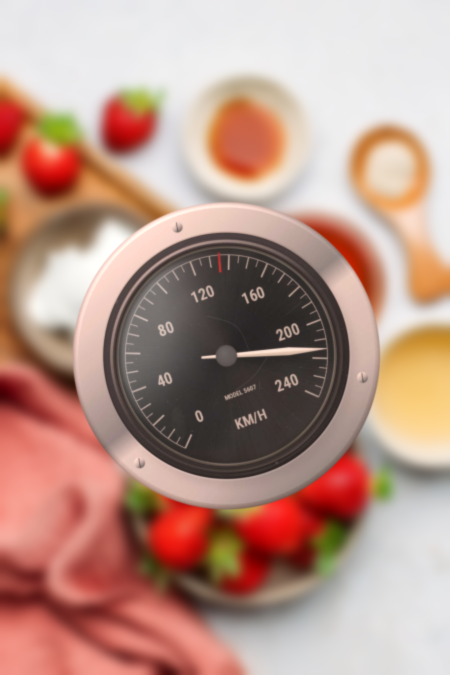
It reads 215 km/h
